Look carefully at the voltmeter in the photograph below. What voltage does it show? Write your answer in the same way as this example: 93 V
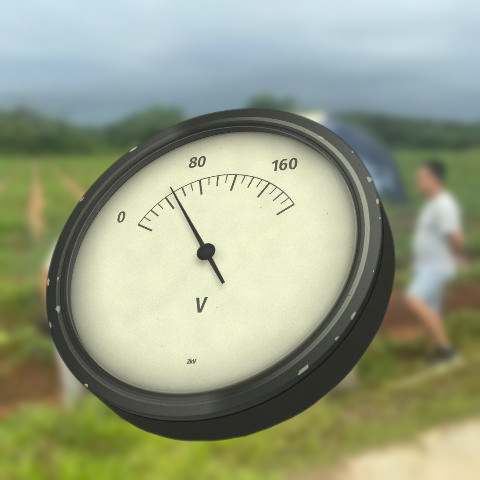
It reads 50 V
